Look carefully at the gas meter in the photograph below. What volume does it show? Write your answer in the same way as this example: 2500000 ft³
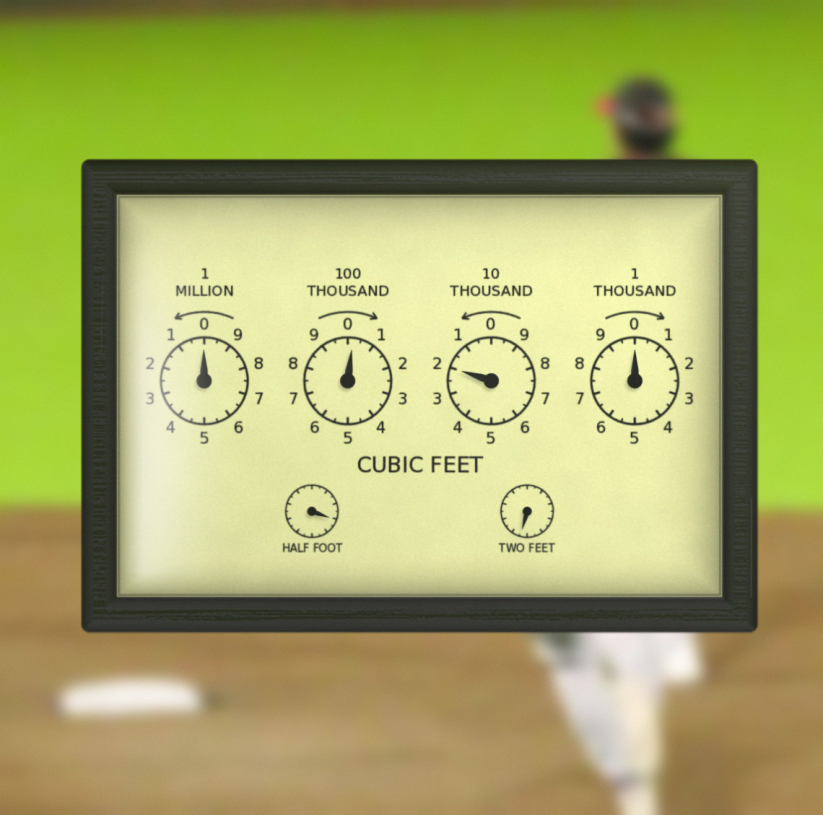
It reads 2000 ft³
